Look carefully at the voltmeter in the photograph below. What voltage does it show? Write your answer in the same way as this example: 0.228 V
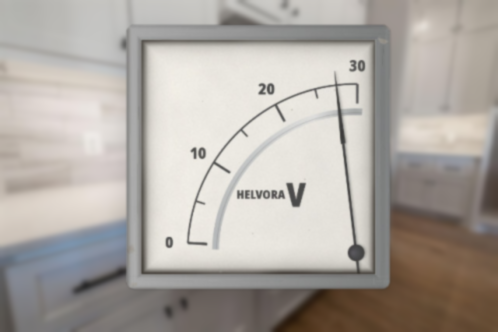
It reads 27.5 V
